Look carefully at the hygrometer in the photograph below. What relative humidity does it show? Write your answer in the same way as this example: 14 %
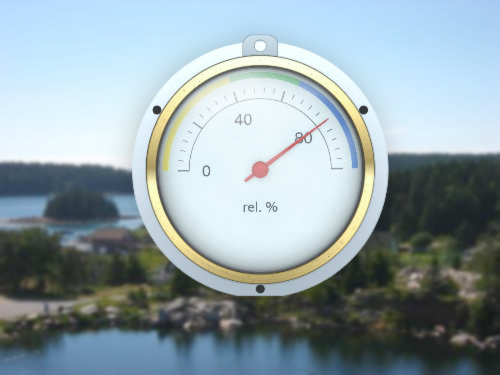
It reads 80 %
